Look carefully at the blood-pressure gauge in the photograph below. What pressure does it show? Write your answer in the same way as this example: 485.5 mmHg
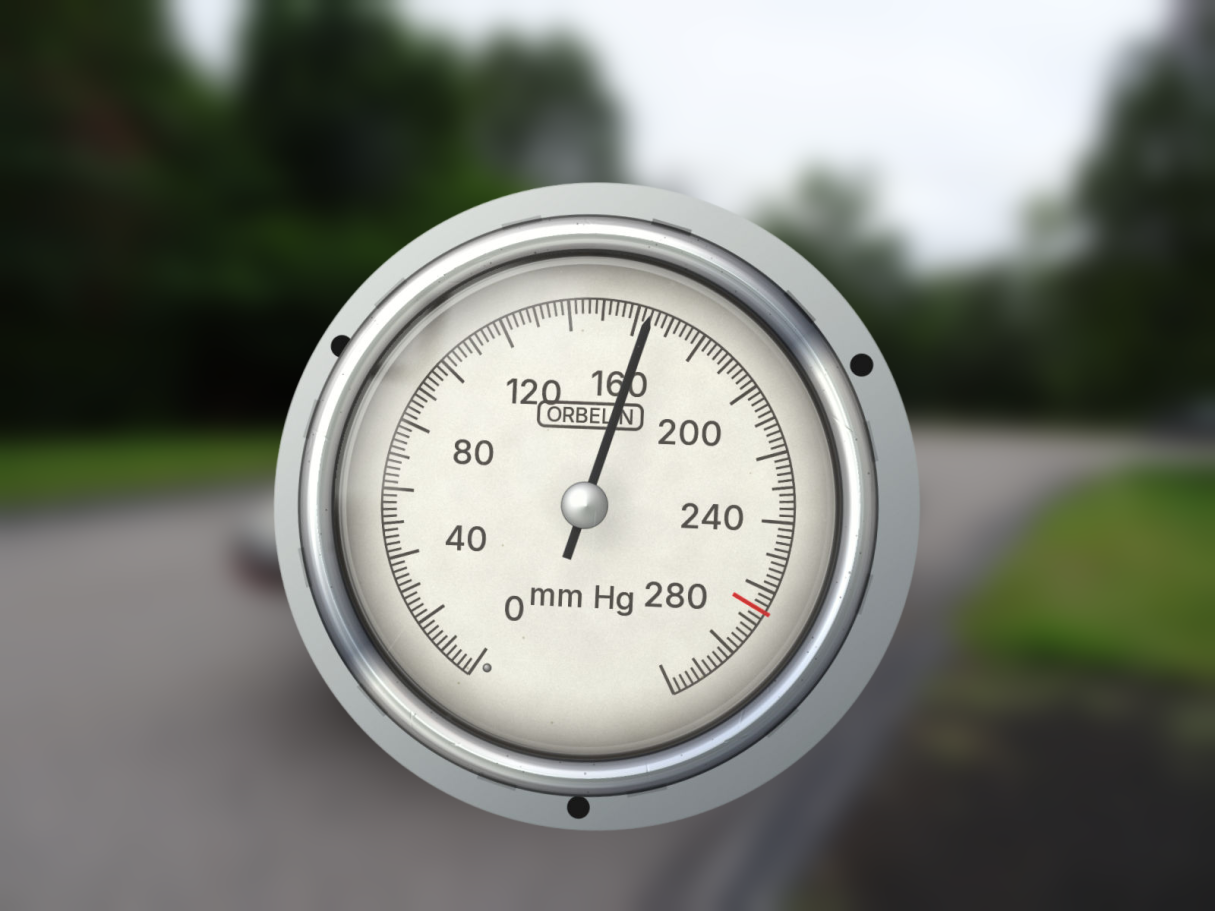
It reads 164 mmHg
